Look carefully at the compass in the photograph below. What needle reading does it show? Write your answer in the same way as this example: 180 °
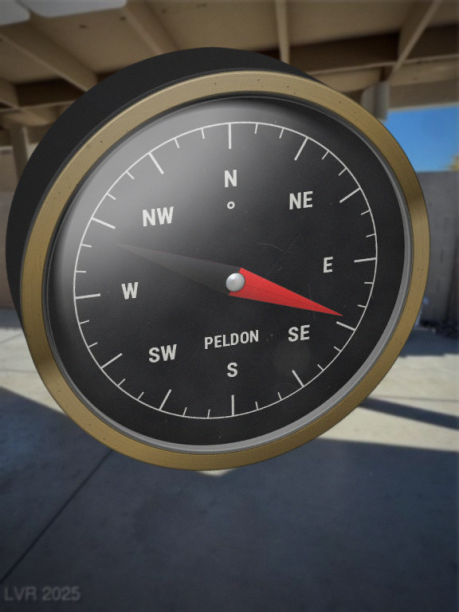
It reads 115 °
